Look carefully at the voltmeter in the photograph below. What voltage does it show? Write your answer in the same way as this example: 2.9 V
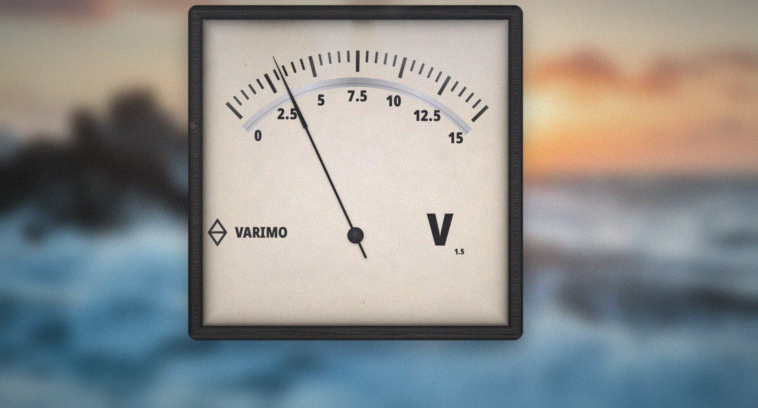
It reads 3.25 V
